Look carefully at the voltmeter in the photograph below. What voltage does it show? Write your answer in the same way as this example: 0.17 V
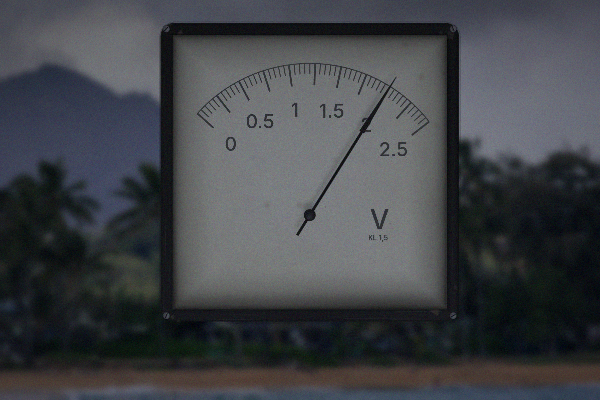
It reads 2 V
